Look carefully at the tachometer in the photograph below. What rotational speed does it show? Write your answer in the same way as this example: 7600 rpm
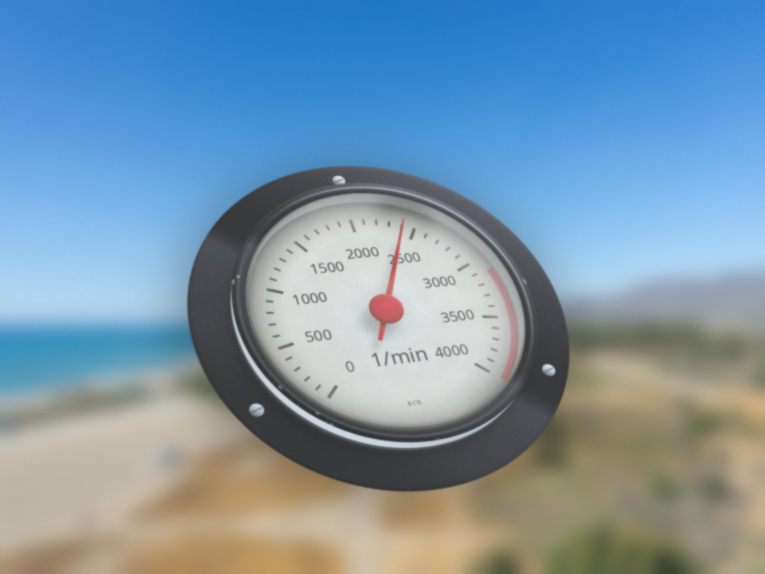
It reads 2400 rpm
